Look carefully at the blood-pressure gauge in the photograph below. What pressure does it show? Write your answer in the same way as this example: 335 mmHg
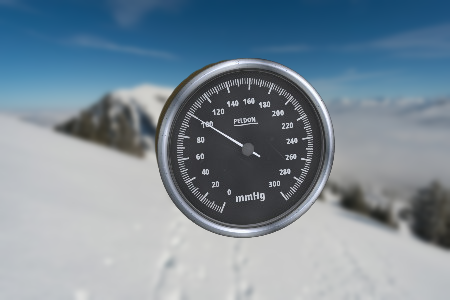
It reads 100 mmHg
